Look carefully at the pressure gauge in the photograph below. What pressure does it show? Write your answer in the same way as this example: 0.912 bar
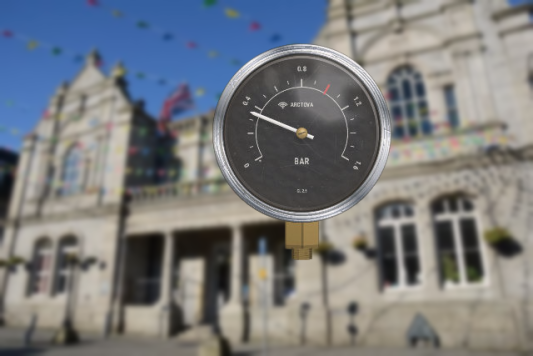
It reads 0.35 bar
